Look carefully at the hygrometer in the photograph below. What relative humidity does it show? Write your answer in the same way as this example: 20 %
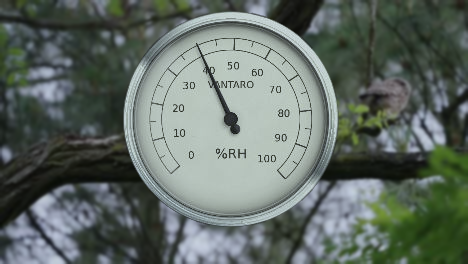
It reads 40 %
